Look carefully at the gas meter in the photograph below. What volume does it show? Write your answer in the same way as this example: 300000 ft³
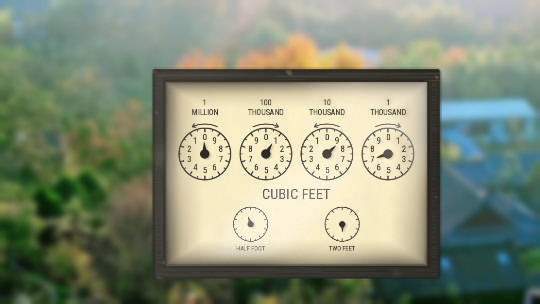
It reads 8700 ft³
